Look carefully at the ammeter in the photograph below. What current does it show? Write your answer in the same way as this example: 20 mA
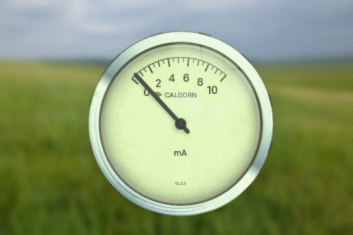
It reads 0.5 mA
